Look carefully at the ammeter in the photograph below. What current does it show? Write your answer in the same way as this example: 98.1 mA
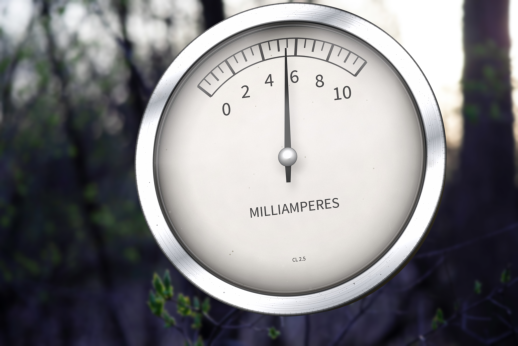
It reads 5.5 mA
